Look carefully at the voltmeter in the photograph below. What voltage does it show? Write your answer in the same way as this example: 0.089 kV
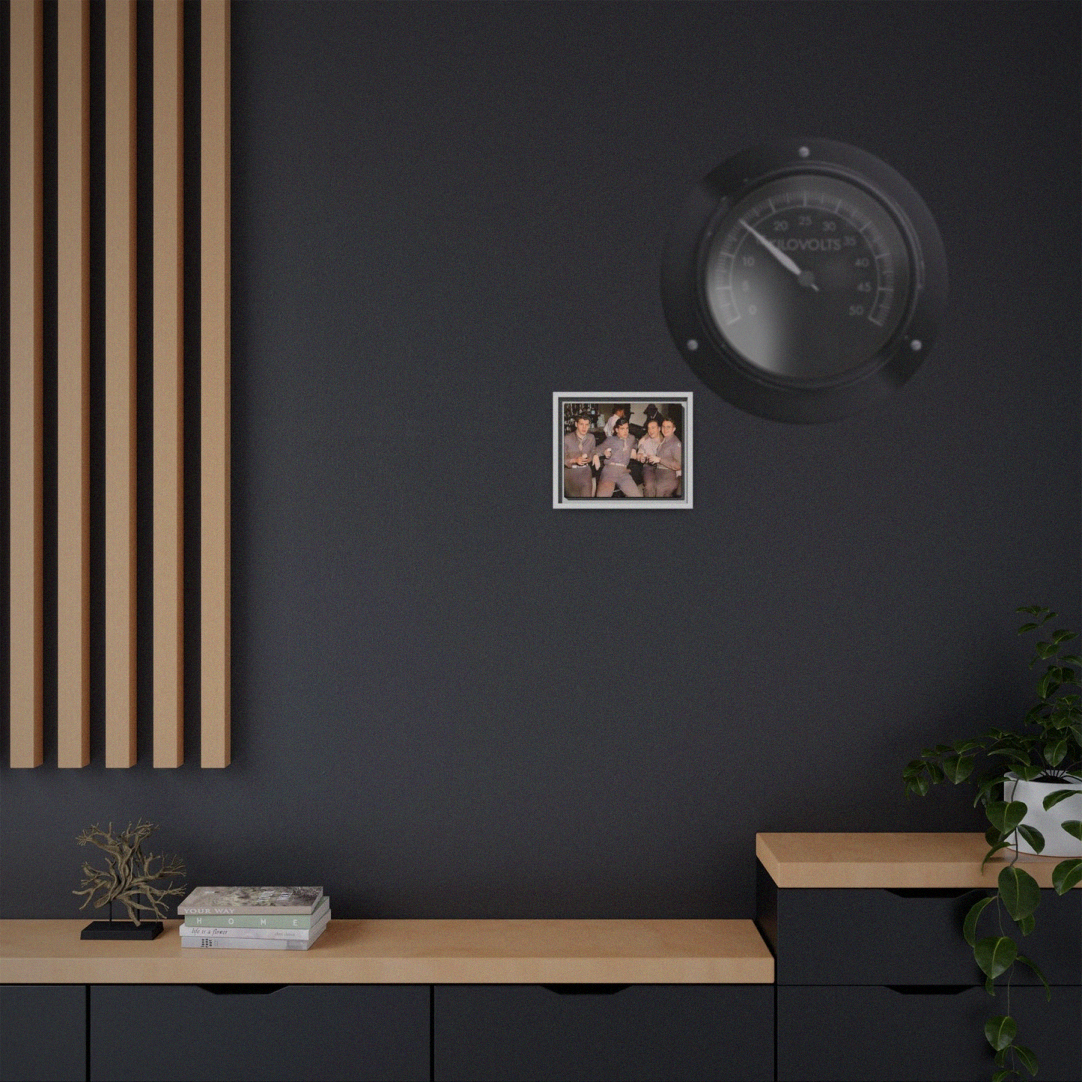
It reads 15 kV
